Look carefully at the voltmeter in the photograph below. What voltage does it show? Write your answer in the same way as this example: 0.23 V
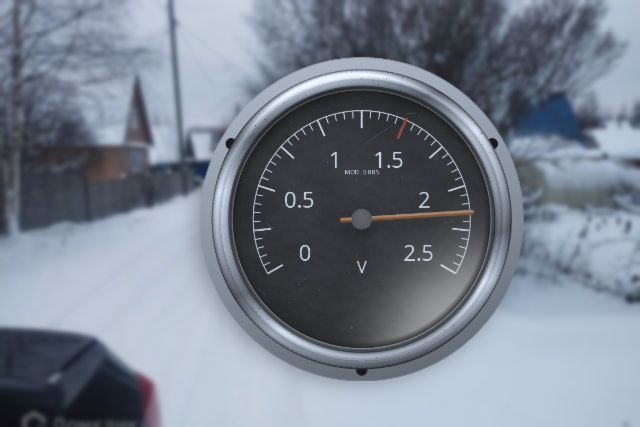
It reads 2.15 V
